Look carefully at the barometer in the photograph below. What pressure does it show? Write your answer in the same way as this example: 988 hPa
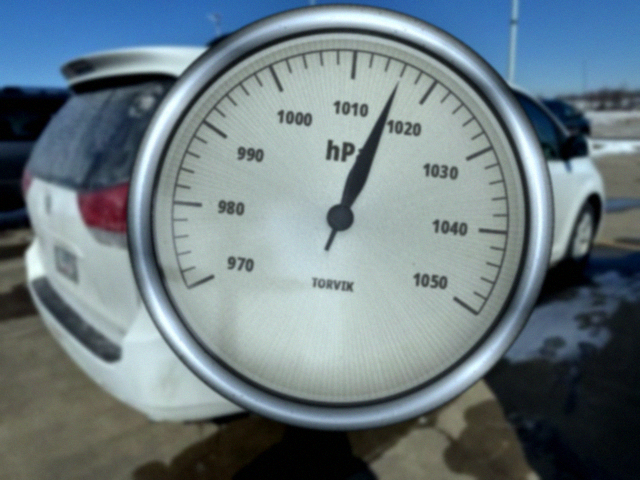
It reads 1016 hPa
